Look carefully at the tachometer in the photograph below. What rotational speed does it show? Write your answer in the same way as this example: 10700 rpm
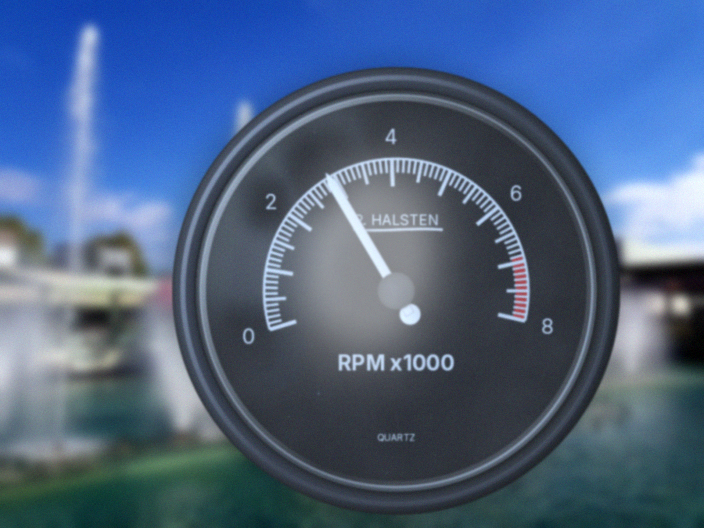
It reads 2900 rpm
